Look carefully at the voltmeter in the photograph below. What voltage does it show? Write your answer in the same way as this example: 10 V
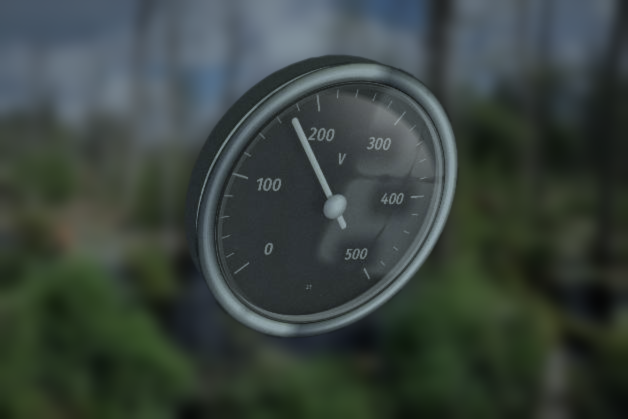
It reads 170 V
